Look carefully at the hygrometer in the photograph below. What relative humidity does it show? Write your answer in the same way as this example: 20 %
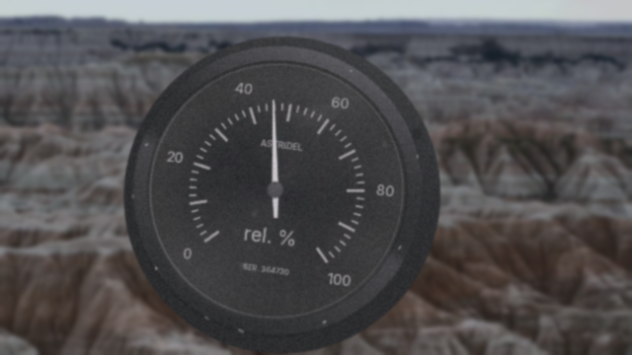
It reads 46 %
